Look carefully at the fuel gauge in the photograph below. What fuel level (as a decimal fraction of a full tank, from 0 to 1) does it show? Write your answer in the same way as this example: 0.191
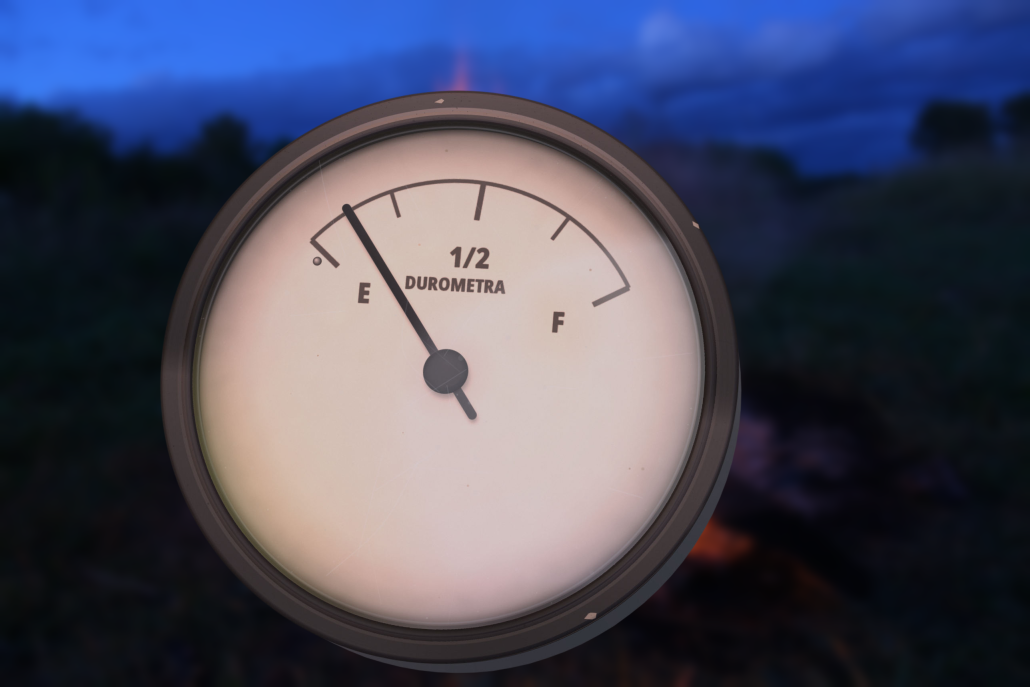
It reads 0.125
